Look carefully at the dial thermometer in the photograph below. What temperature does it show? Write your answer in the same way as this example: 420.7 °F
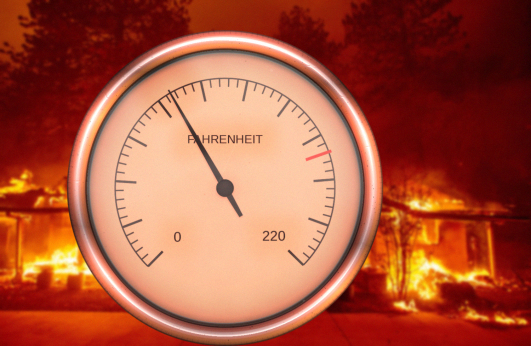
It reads 86 °F
